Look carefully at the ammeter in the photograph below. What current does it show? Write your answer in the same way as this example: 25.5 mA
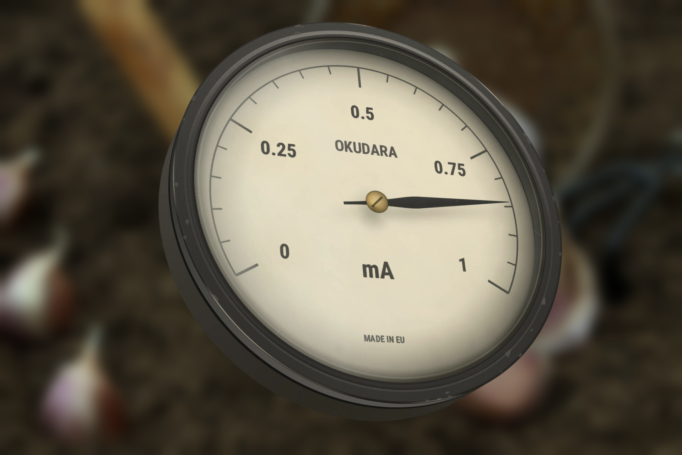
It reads 0.85 mA
